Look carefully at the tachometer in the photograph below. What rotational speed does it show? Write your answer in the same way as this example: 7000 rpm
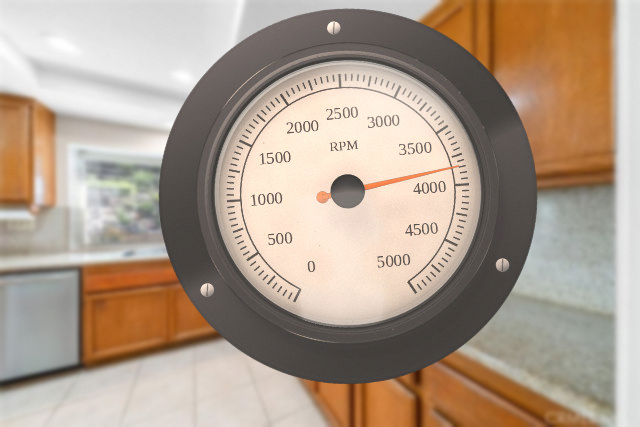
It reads 3850 rpm
